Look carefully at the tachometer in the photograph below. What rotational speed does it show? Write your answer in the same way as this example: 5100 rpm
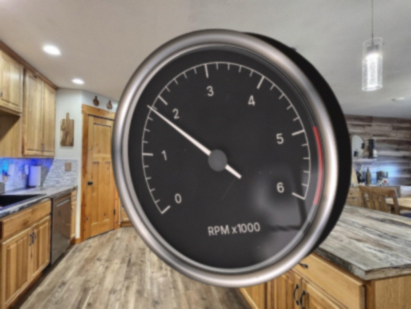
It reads 1800 rpm
